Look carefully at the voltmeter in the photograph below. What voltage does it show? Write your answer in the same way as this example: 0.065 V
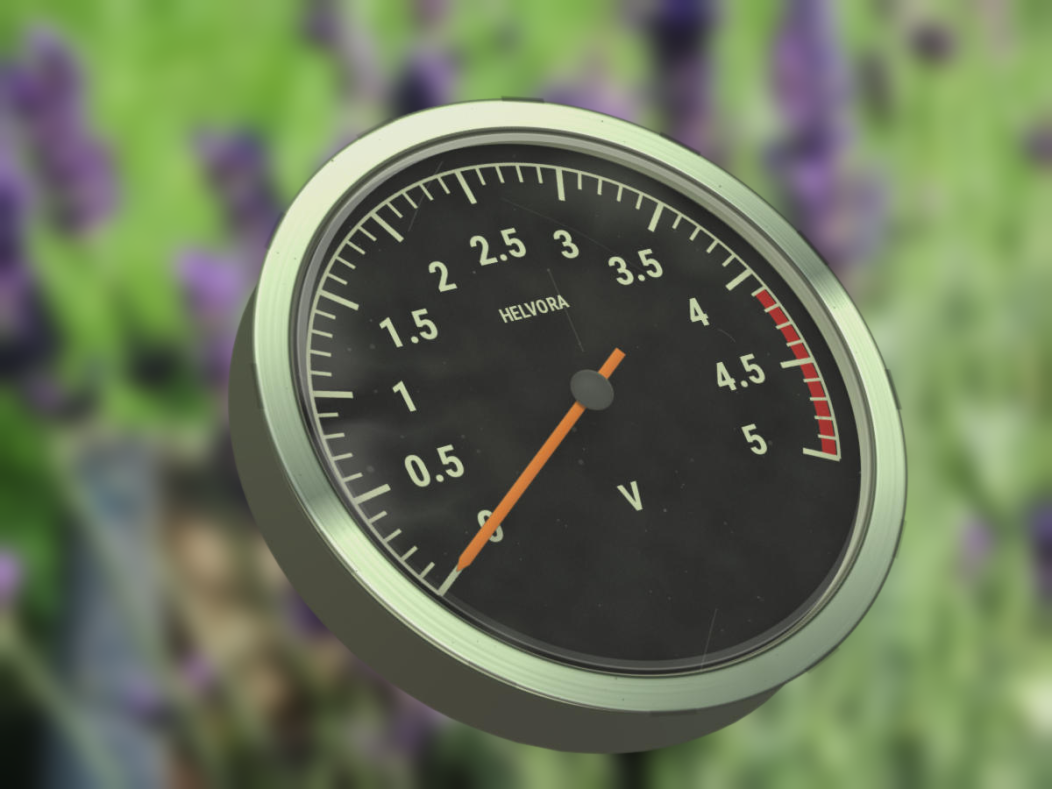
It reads 0 V
